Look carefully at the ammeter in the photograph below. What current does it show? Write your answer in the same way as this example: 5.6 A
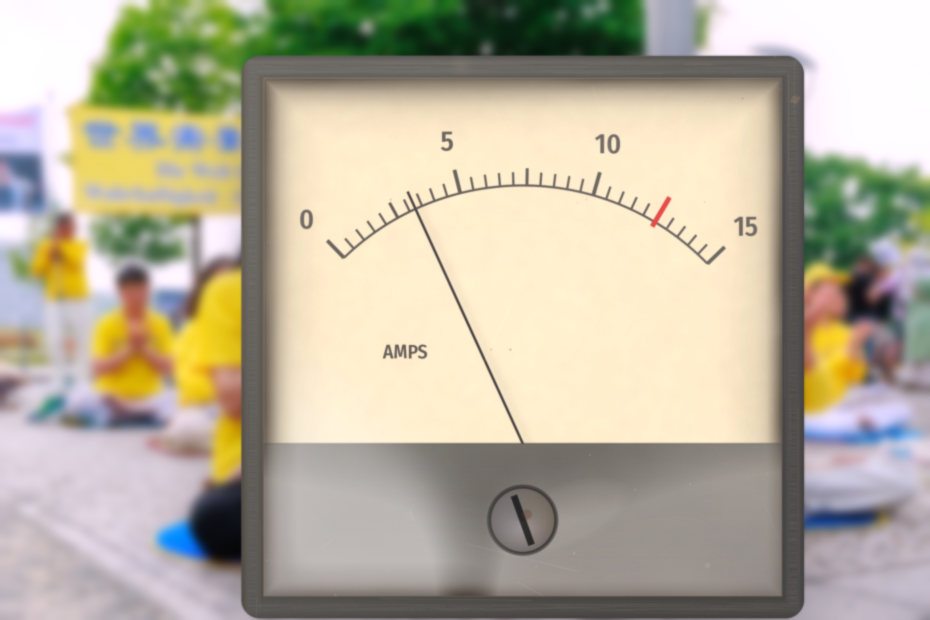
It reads 3.25 A
